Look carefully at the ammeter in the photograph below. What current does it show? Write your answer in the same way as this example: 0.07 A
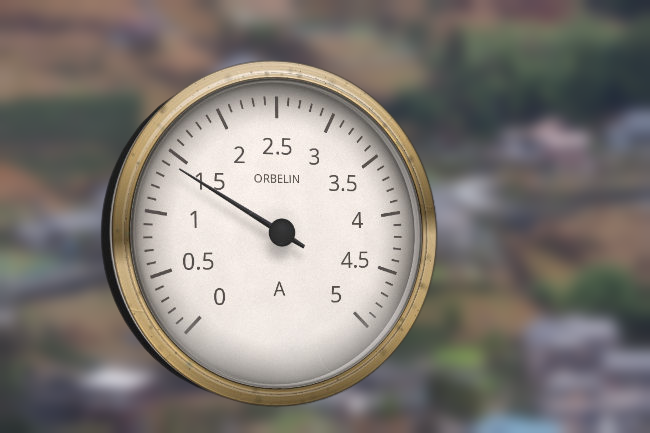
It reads 1.4 A
